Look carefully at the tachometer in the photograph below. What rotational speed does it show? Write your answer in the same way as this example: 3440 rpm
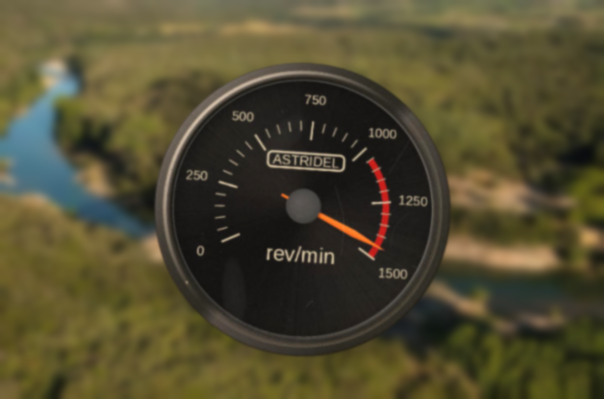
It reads 1450 rpm
